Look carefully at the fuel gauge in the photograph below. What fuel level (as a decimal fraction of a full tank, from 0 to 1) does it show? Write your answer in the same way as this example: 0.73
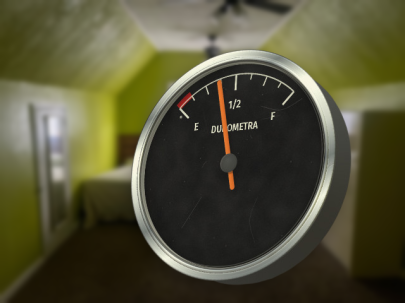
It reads 0.375
